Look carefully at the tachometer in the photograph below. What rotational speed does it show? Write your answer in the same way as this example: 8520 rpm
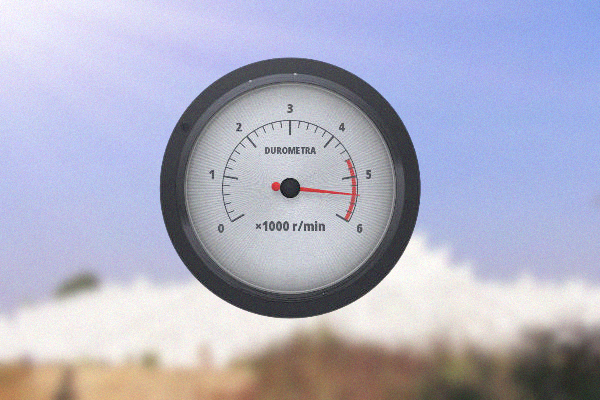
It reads 5400 rpm
